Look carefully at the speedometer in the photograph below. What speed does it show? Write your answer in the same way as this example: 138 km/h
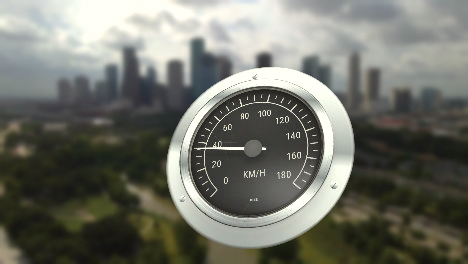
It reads 35 km/h
